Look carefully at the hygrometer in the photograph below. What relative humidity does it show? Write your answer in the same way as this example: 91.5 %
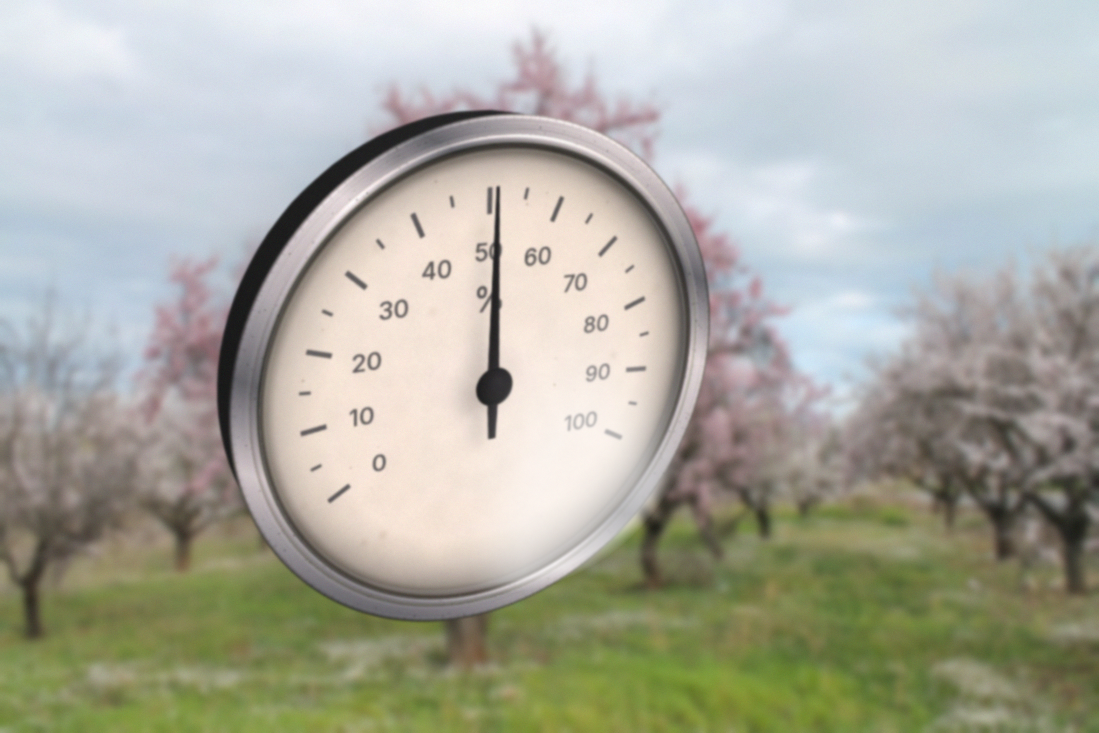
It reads 50 %
